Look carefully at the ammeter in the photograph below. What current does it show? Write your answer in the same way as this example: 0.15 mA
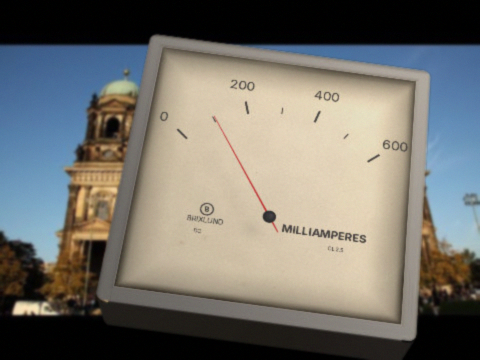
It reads 100 mA
